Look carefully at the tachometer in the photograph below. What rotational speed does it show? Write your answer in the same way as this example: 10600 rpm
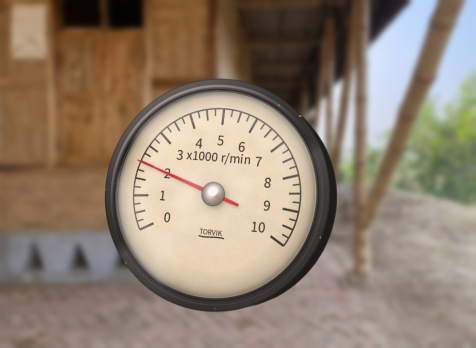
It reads 2000 rpm
